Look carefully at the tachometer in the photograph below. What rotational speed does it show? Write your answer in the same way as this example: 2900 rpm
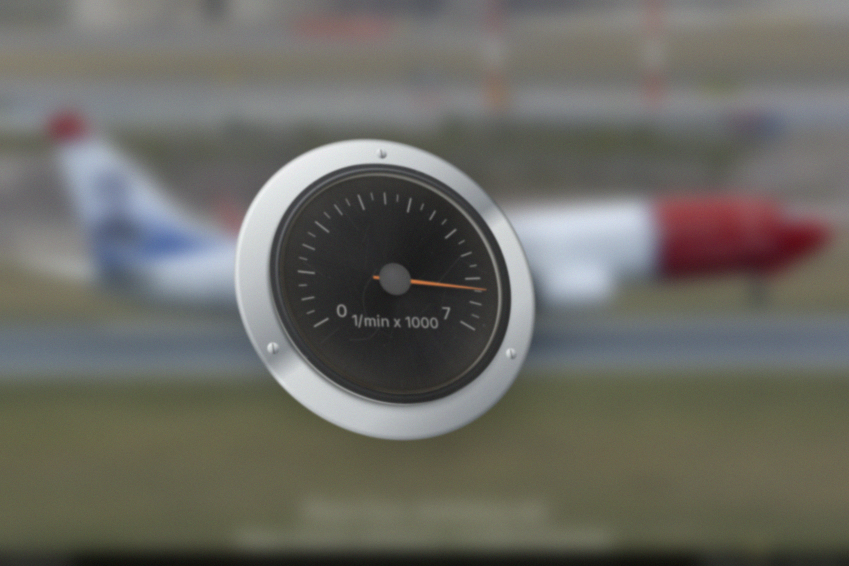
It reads 6250 rpm
